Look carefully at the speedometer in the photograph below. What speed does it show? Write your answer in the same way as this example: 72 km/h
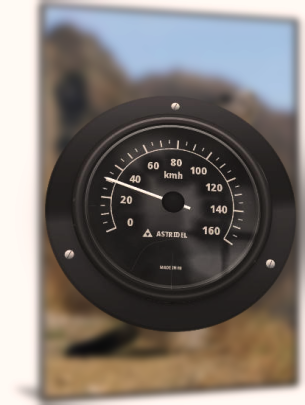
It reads 30 km/h
